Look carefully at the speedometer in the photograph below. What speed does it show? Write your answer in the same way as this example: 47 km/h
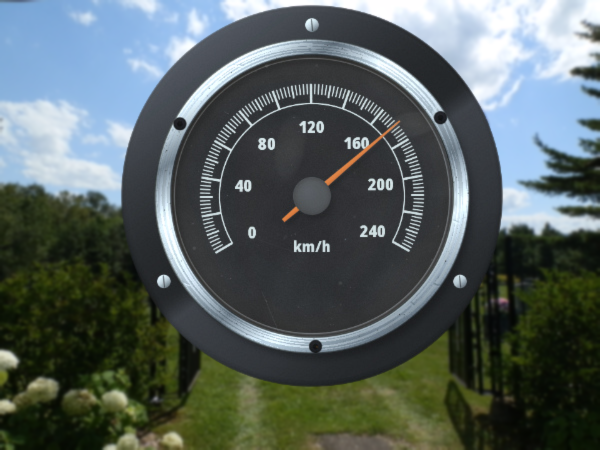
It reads 170 km/h
